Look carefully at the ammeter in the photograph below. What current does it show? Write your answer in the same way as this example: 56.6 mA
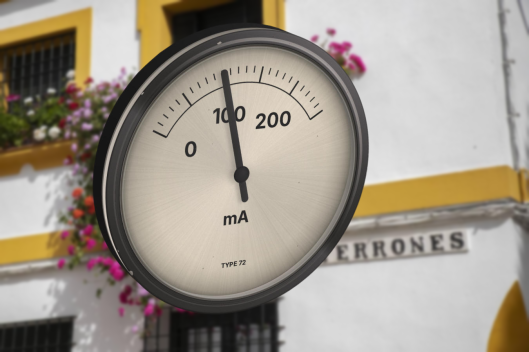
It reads 100 mA
